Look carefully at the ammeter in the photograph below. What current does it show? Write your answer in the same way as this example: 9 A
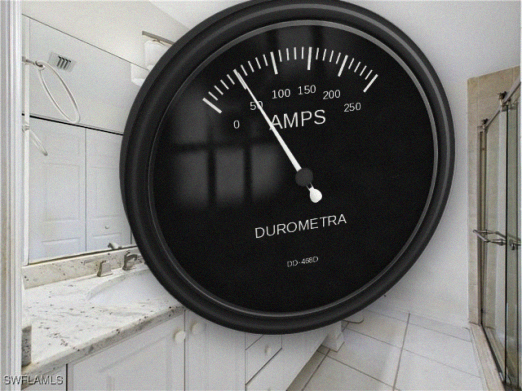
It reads 50 A
